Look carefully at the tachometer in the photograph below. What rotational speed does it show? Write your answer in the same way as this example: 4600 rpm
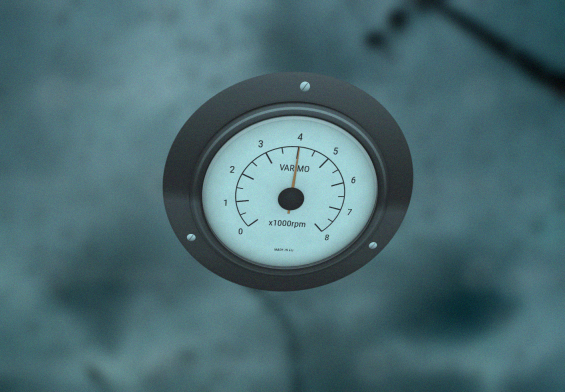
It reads 4000 rpm
